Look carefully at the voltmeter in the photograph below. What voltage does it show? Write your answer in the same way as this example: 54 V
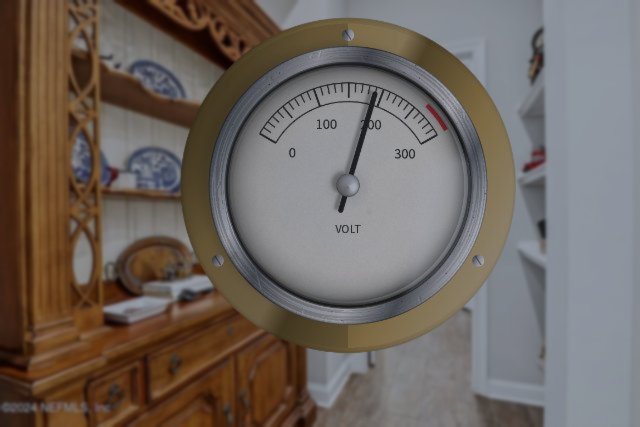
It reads 190 V
